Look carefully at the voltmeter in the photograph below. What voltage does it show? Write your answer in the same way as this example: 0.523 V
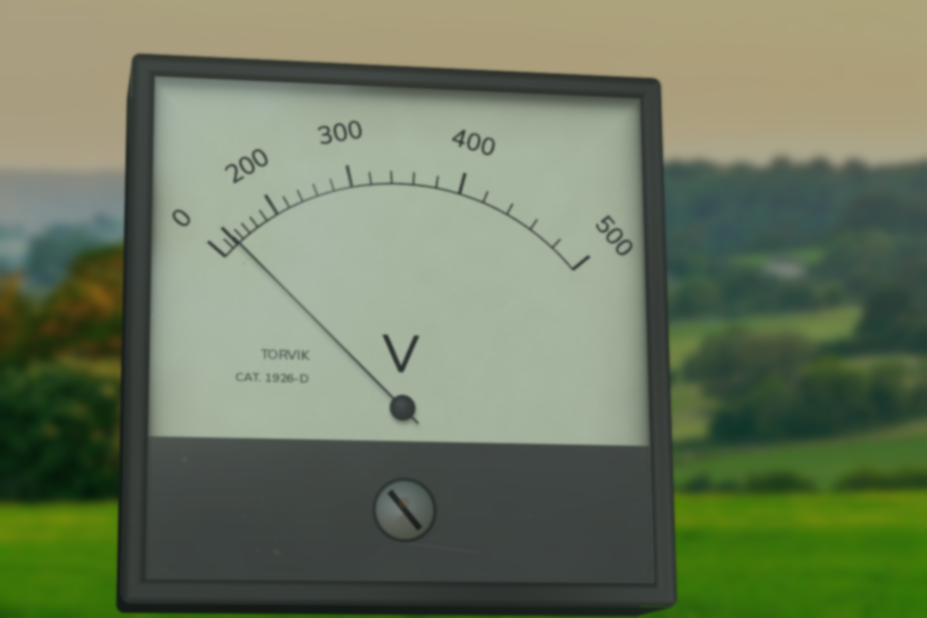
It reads 100 V
